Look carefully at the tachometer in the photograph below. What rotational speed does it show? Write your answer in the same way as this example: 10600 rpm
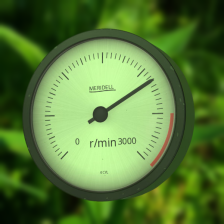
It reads 2150 rpm
